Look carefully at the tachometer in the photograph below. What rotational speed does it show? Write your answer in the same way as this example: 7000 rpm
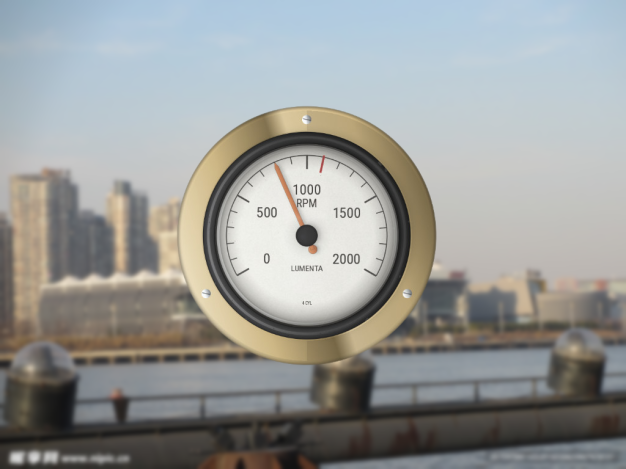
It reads 800 rpm
